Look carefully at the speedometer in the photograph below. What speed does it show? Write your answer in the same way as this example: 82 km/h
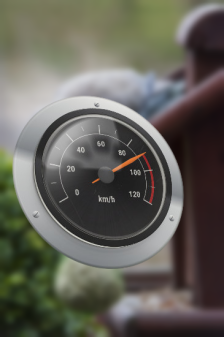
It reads 90 km/h
